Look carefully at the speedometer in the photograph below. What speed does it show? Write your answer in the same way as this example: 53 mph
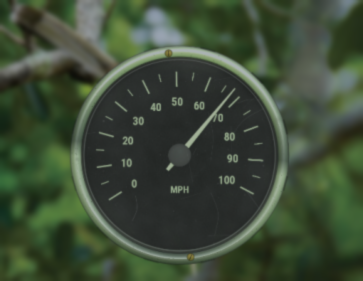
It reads 67.5 mph
